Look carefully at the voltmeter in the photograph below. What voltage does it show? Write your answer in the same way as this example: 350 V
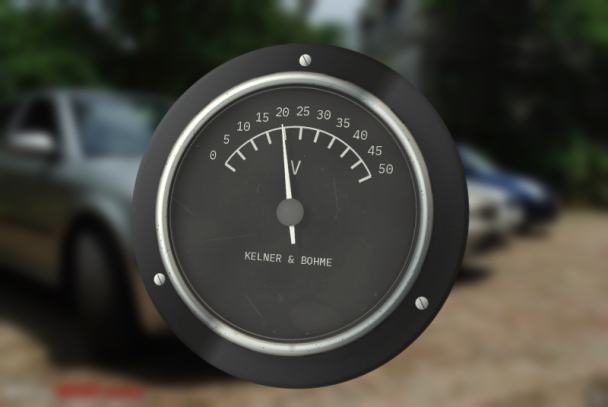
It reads 20 V
